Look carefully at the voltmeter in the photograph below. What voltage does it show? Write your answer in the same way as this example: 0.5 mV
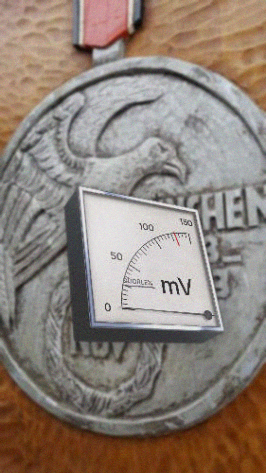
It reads 0 mV
